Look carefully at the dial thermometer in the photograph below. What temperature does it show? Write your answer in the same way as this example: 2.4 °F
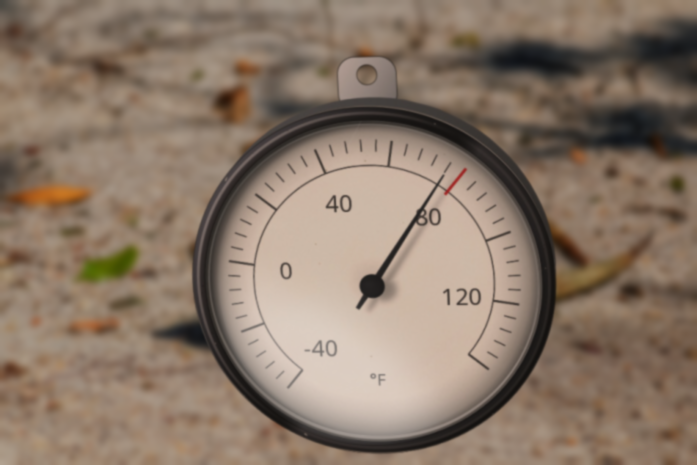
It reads 76 °F
